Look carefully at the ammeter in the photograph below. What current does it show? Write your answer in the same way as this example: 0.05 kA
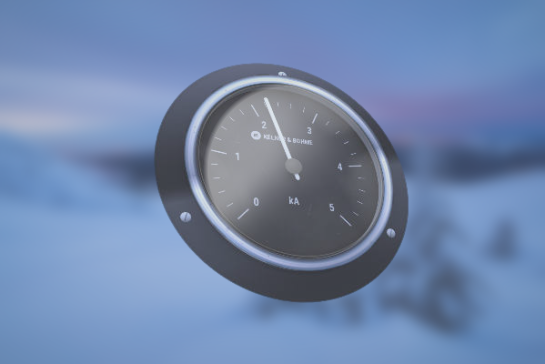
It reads 2.2 kA
